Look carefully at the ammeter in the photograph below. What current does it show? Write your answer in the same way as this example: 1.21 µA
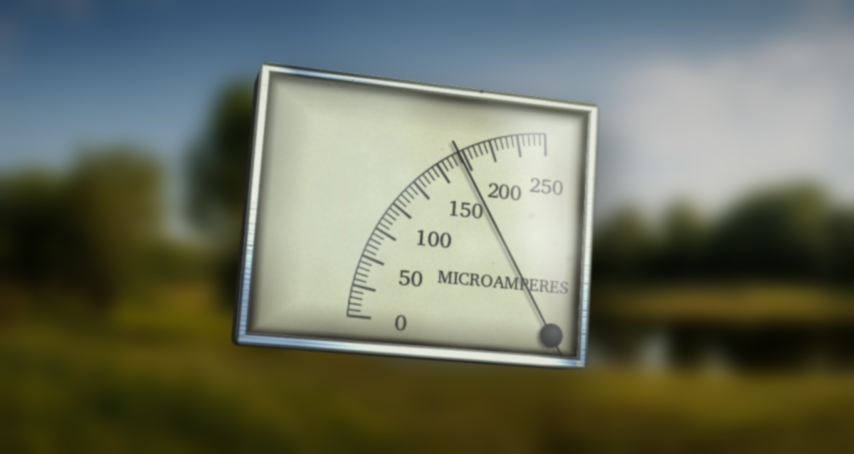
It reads 170 µA
